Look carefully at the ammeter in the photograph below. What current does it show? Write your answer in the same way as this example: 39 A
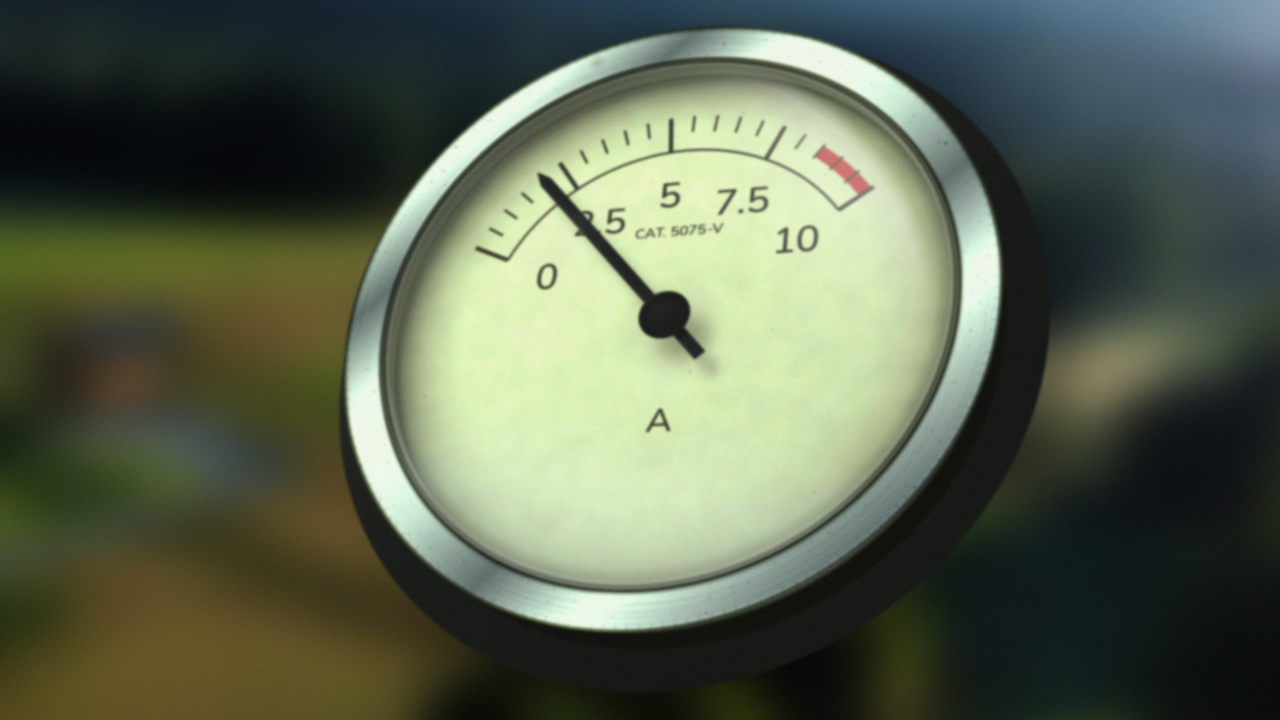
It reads 2 A
